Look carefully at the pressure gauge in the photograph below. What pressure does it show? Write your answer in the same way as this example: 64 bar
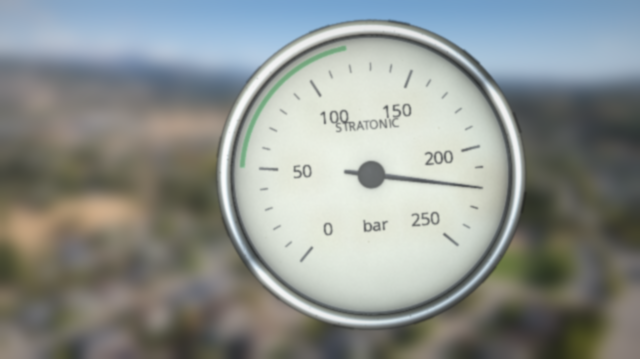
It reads 220 bar
